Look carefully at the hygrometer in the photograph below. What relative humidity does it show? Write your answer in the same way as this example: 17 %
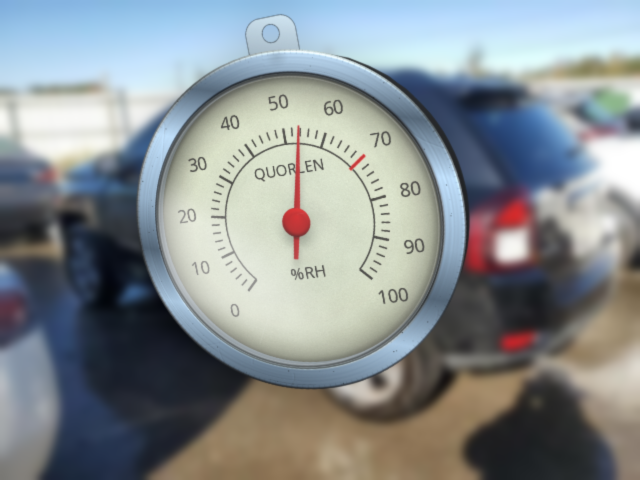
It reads 54 %
